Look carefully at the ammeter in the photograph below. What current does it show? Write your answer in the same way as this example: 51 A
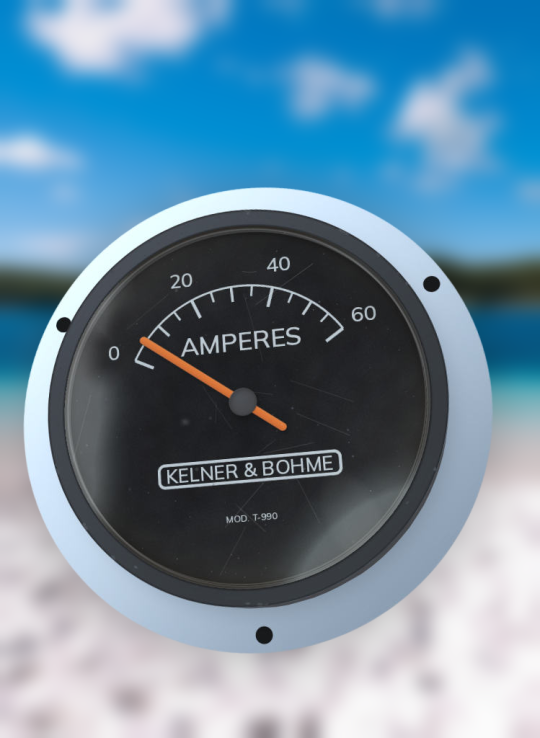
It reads 5 A
